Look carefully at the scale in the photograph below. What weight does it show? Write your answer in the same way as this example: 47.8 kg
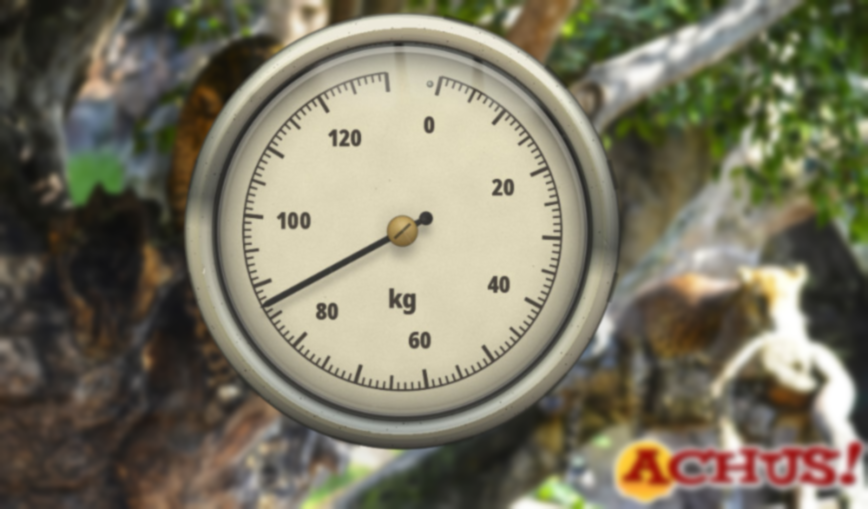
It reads 87 kg
